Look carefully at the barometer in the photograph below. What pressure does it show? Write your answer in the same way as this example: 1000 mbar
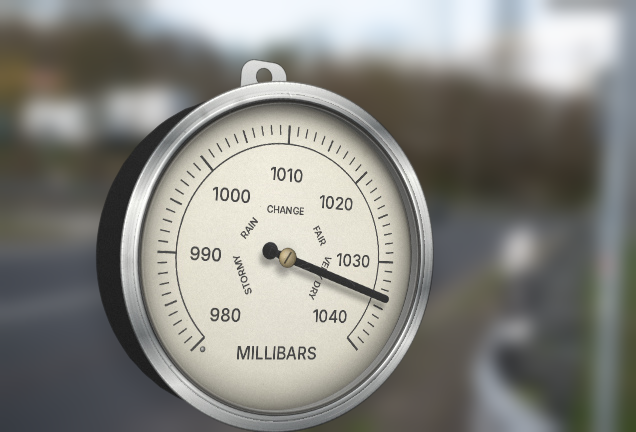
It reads 1034 mbar
